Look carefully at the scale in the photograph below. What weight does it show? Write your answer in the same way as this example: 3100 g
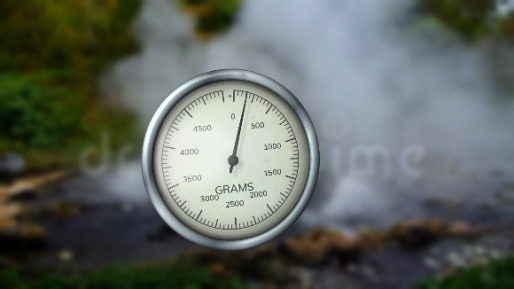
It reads 150 g
